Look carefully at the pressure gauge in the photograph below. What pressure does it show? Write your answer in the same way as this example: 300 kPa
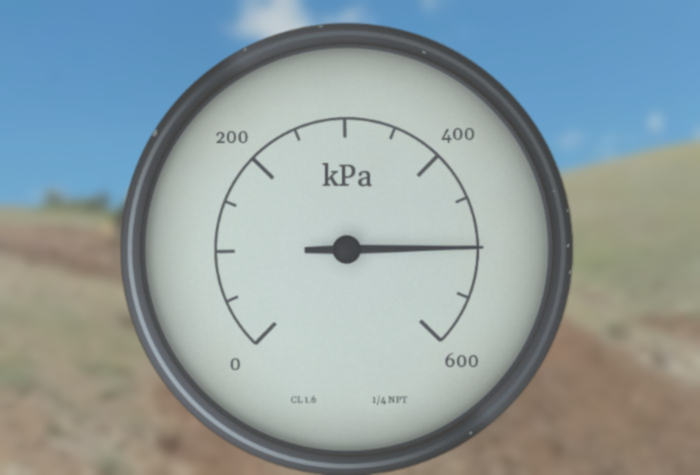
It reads 500 kPa
